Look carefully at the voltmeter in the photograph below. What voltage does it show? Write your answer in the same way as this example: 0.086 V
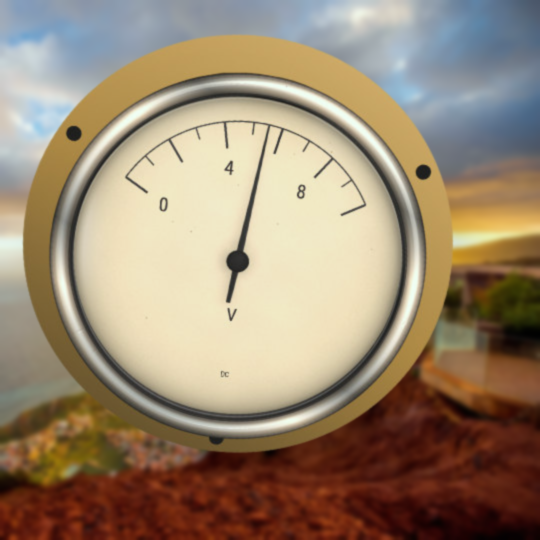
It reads 5.5 V
